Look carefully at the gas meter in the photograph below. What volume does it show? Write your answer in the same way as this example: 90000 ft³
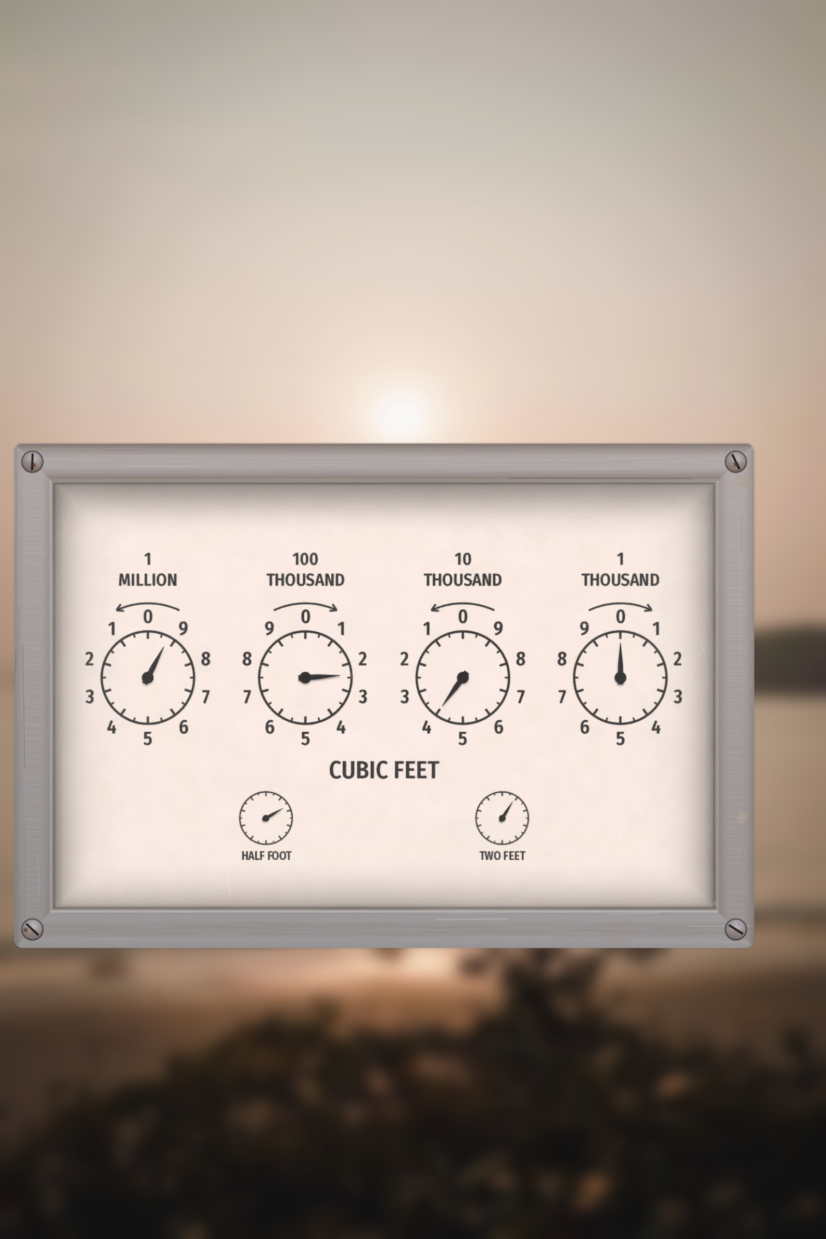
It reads 924000 ft³
